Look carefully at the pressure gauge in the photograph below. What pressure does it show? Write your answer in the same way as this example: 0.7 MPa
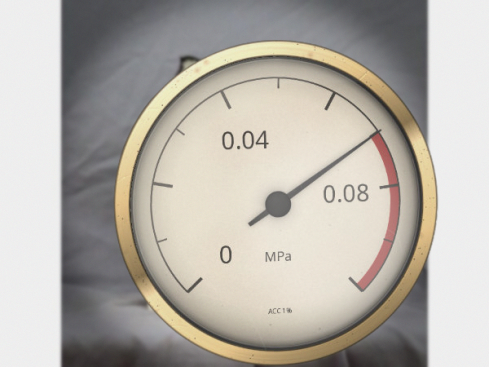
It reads 0.07 MPa
